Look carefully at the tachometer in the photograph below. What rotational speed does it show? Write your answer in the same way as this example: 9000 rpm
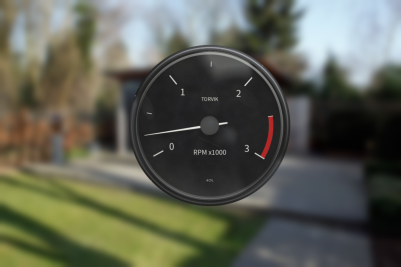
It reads 250 rpm
